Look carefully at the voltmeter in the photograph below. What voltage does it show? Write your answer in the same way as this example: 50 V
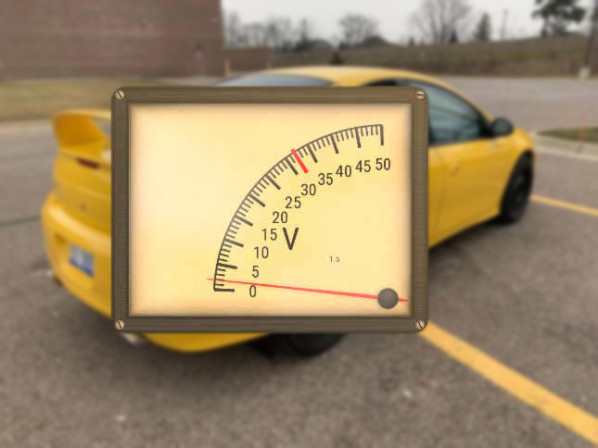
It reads 2 V
